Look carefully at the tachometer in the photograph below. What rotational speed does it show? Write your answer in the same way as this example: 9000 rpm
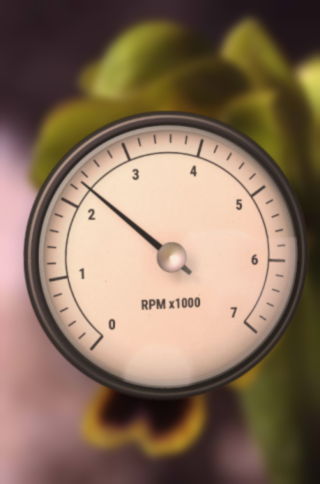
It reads 2300 rpm
